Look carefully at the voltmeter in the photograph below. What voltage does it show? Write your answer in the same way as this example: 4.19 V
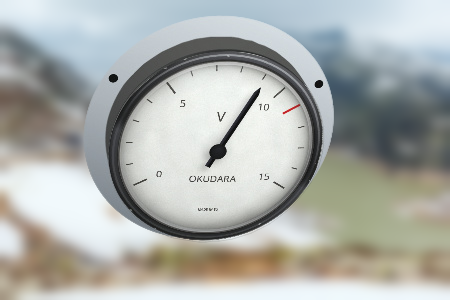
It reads 9 V
